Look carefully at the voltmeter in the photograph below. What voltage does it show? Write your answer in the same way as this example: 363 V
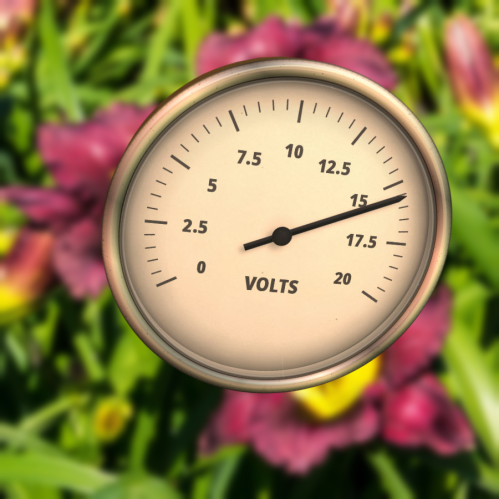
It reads 15.5 V
